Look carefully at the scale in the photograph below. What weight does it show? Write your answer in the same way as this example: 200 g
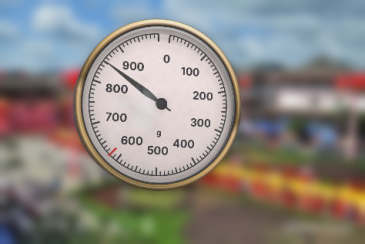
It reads 850 g
